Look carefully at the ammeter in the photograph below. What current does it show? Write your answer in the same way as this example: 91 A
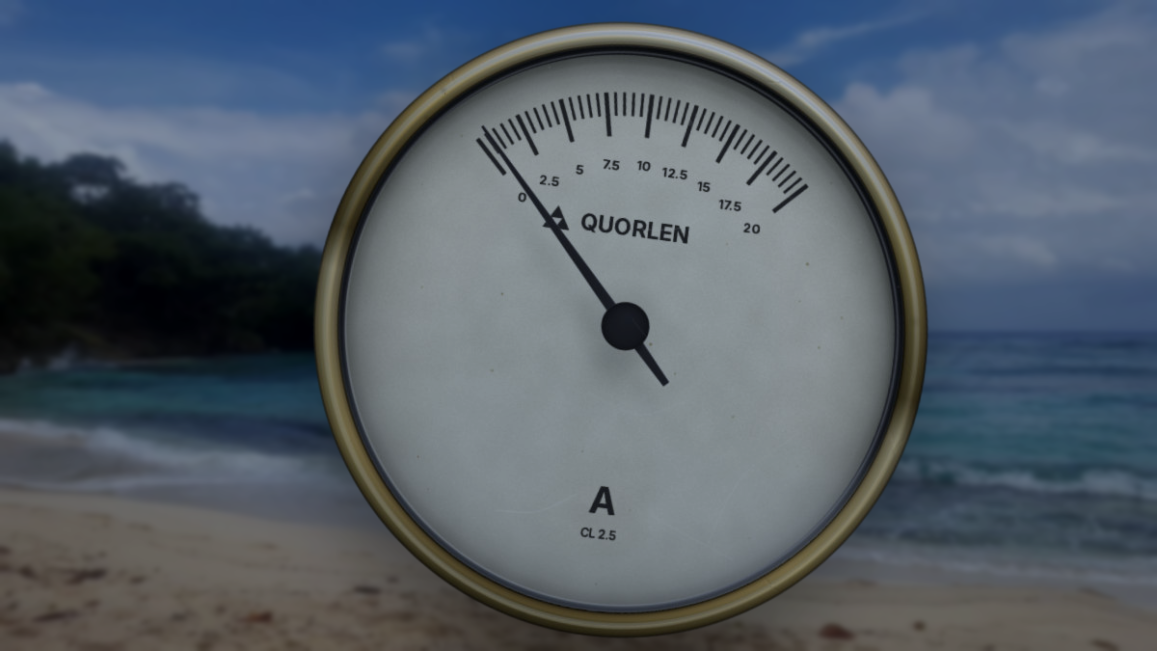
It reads 0.5 A
